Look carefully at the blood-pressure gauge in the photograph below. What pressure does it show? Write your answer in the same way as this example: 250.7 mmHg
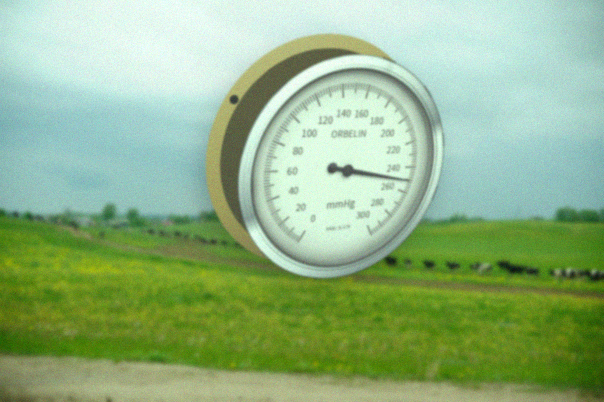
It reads 250 mmHg
